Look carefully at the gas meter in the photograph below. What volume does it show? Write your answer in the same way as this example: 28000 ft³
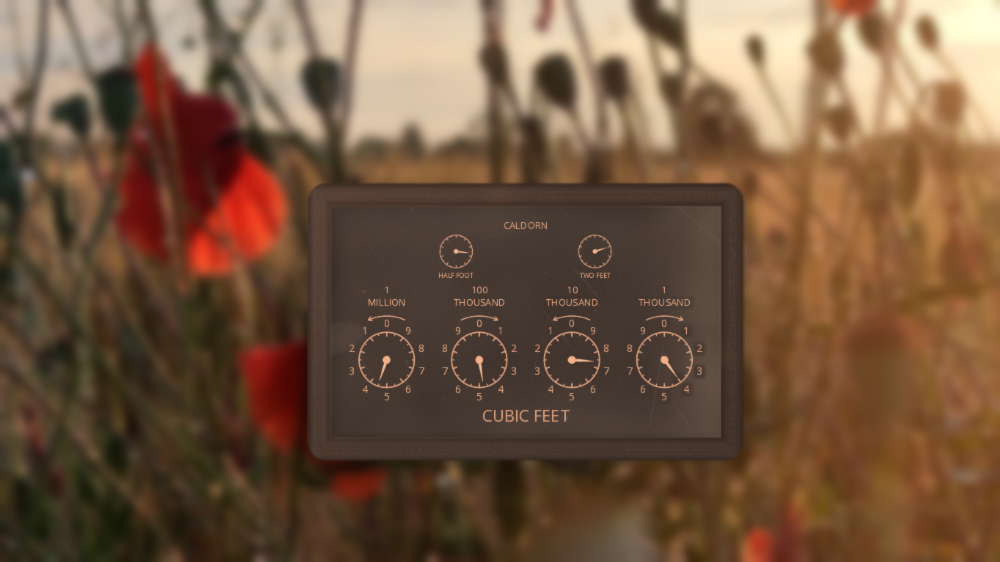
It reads 447400 ft³
